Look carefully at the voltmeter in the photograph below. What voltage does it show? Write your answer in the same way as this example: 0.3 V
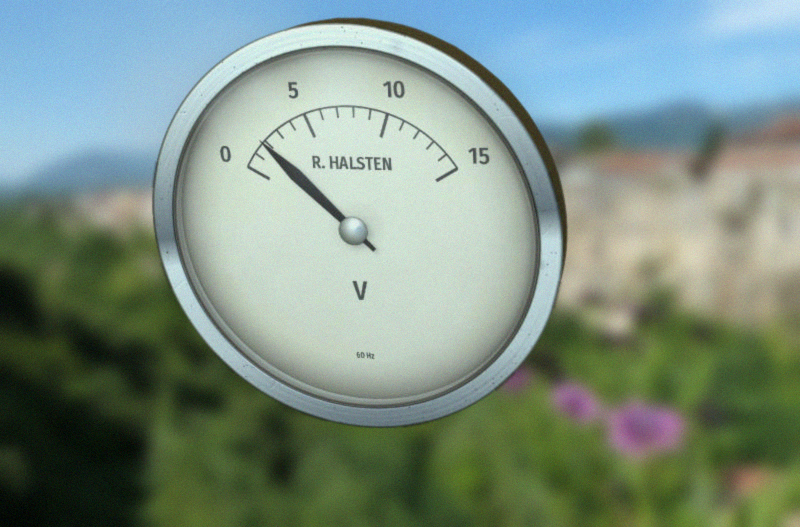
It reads 2 V
